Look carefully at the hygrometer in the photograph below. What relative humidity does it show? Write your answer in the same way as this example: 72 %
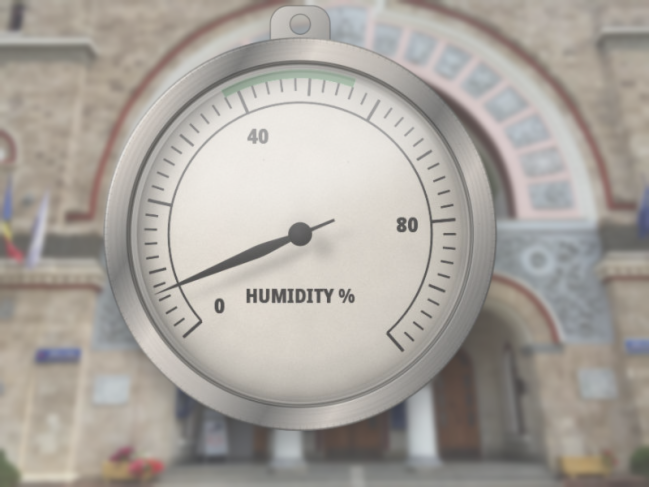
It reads 7 %
